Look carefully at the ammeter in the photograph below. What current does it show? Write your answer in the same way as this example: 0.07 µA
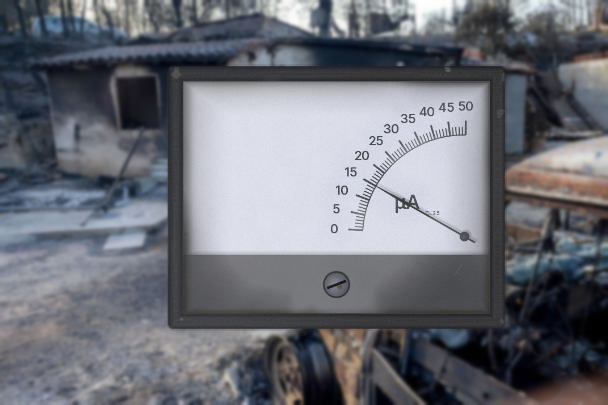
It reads 15 µA
